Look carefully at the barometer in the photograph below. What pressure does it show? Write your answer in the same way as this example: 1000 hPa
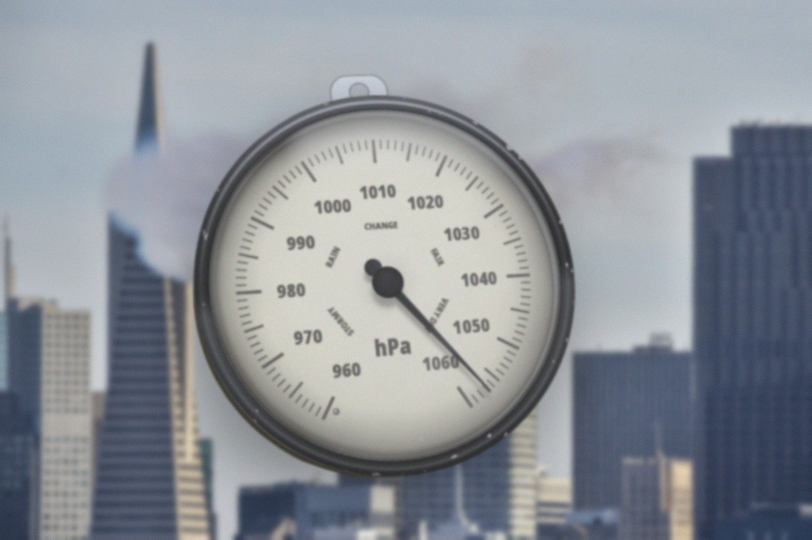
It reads 1057 hPa
